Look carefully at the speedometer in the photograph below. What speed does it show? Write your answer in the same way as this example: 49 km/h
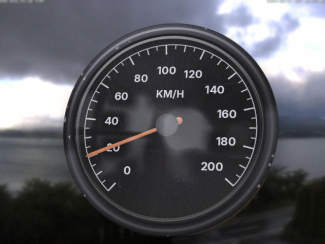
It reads 20 km/h
